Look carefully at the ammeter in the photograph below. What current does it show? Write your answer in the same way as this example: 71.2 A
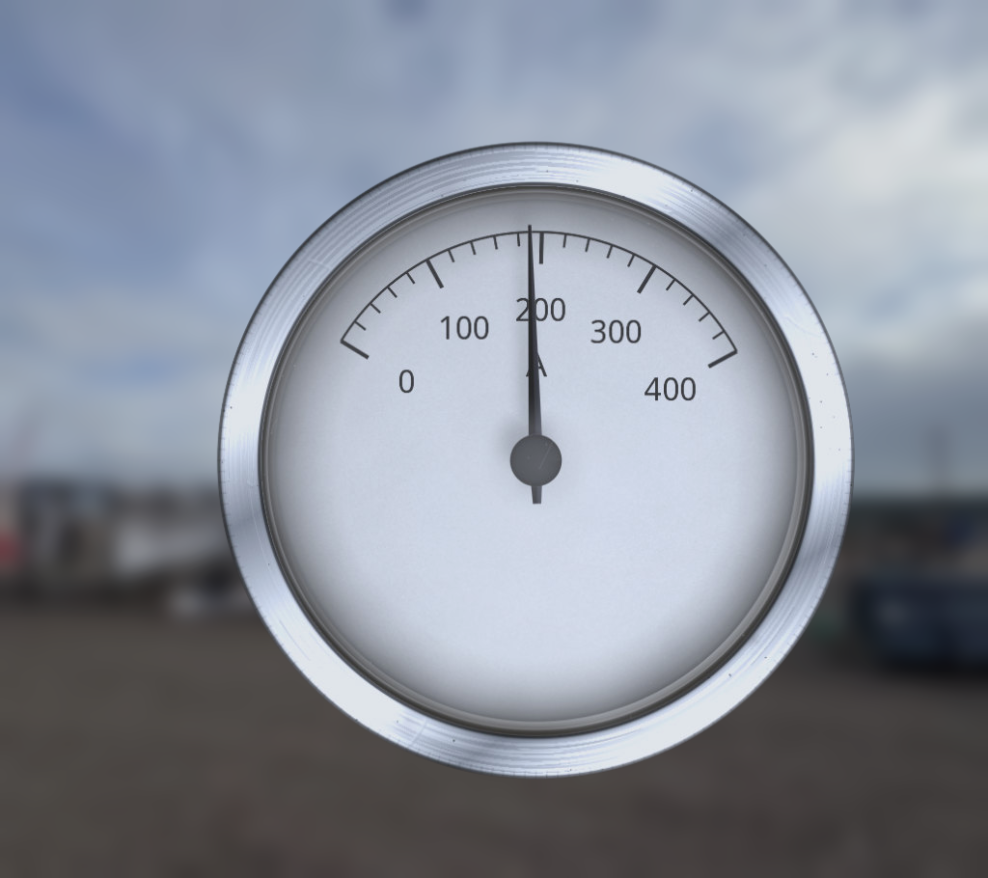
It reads 190 A
